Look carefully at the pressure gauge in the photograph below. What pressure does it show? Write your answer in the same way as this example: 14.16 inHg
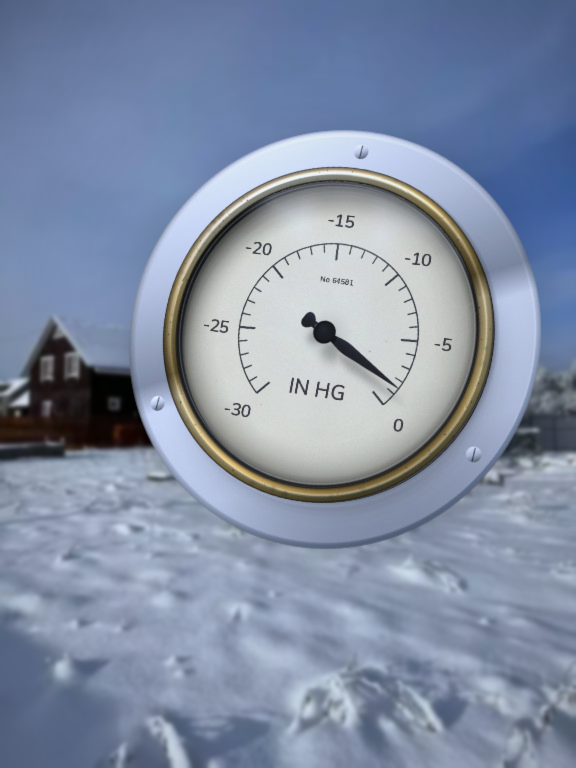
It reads -1.5 inHg
